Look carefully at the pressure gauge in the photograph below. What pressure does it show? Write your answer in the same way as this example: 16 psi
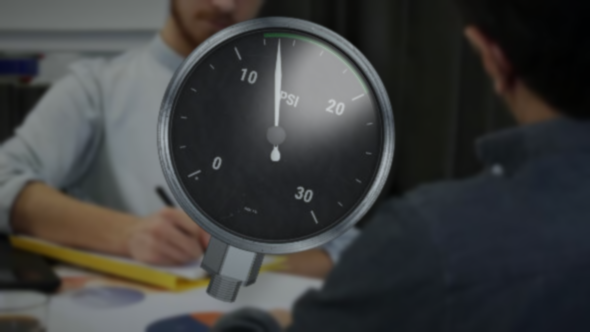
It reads 13 psi
